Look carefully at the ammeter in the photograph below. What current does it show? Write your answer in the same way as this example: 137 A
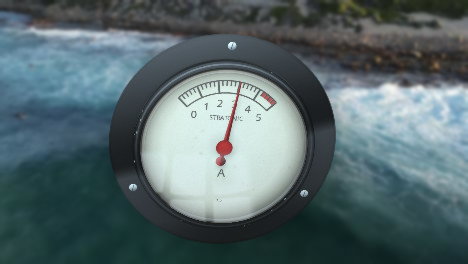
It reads 3 A
